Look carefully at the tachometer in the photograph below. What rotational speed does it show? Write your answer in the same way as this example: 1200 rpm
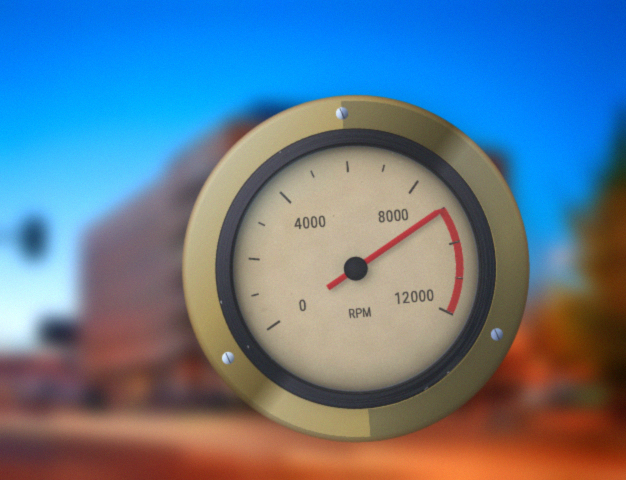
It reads 9000 rpm
